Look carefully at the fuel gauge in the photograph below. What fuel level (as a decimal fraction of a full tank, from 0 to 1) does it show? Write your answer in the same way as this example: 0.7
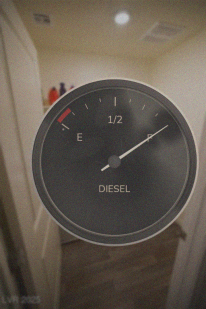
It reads 1
